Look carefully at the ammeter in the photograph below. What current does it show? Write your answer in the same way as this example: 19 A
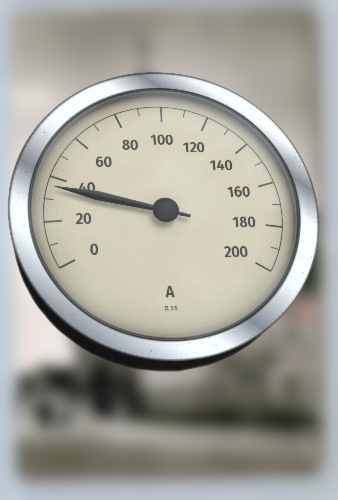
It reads 35 A
